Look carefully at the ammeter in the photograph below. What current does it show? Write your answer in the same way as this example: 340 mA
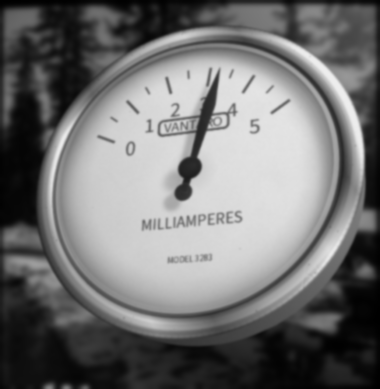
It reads 3.25 mA
